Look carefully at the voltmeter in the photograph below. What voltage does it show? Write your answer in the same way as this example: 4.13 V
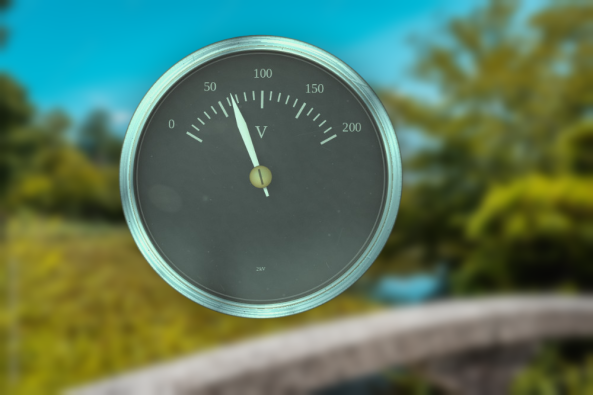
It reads 65 V
